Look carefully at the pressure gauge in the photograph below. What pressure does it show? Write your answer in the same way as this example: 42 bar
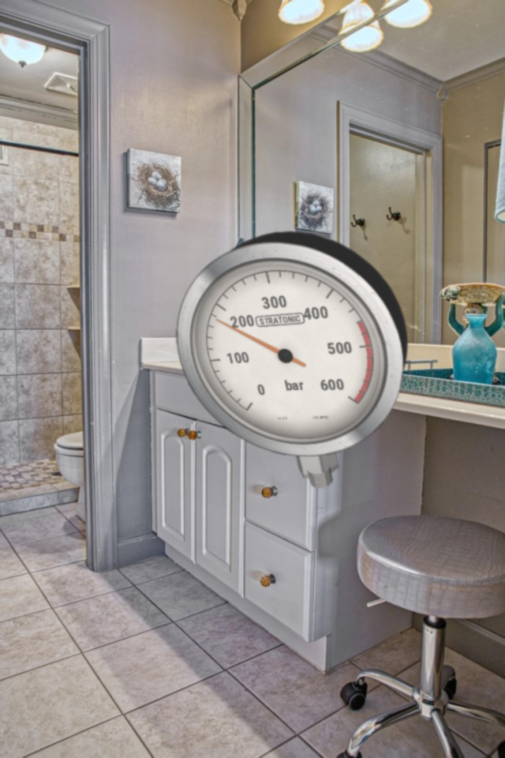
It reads 180 bar
